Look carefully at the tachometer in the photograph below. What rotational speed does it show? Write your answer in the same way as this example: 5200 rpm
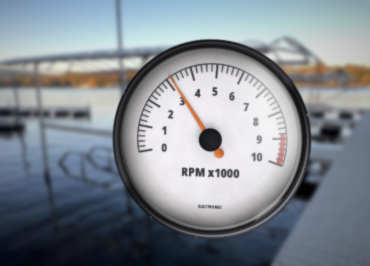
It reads 3200 rpm
